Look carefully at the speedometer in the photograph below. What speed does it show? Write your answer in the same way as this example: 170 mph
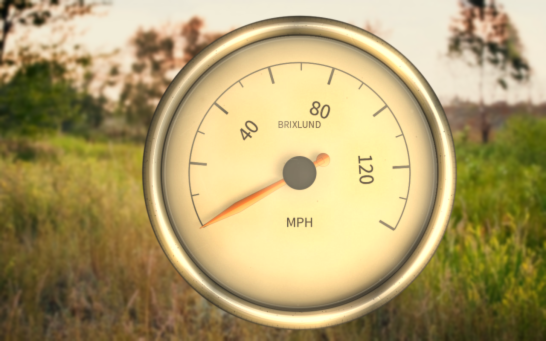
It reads 0 mph
